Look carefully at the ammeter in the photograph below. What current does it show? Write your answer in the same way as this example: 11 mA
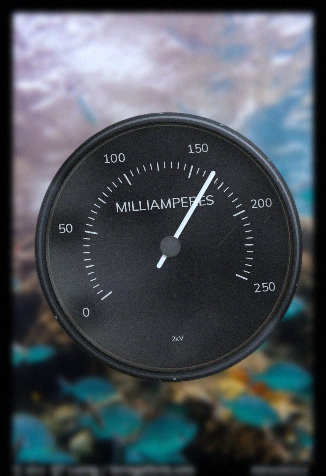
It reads 165 mA
